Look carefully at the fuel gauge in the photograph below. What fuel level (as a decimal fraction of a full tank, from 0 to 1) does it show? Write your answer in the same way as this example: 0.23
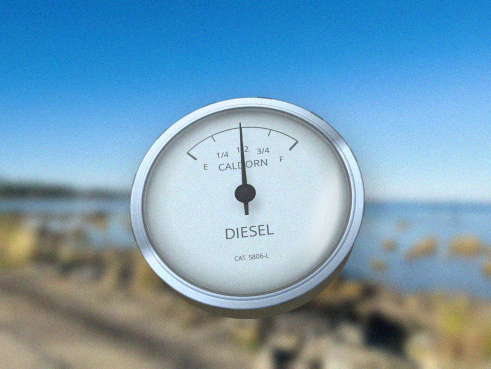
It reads 0.5
